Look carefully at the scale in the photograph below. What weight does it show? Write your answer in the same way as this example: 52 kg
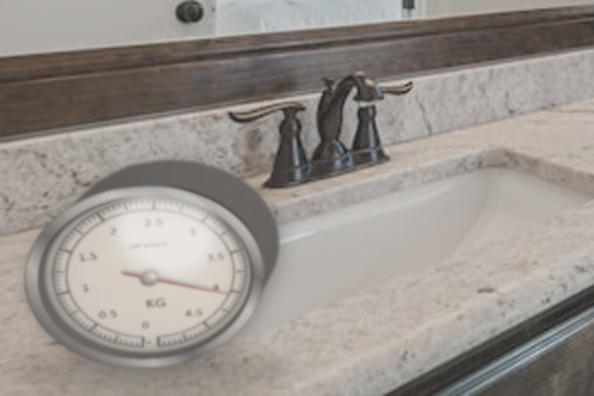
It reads 4 kg
